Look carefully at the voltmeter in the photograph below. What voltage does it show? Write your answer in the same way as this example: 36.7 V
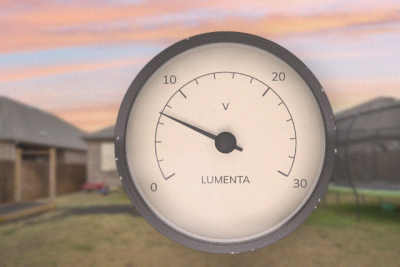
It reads 7 V
